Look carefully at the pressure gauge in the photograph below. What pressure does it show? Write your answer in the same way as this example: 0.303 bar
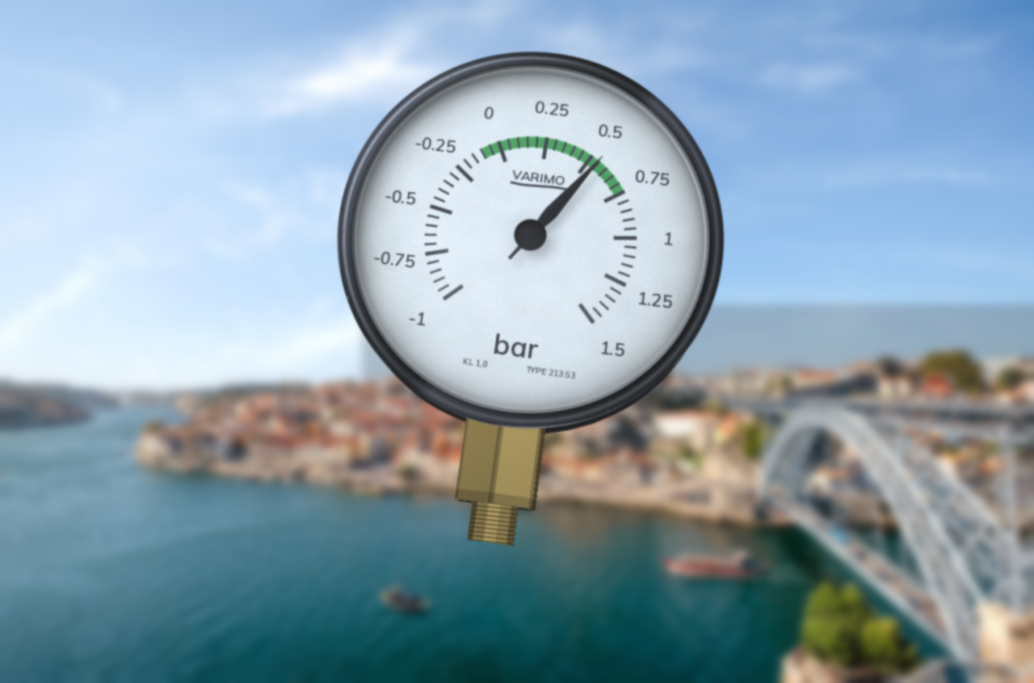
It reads 0.55 bar
